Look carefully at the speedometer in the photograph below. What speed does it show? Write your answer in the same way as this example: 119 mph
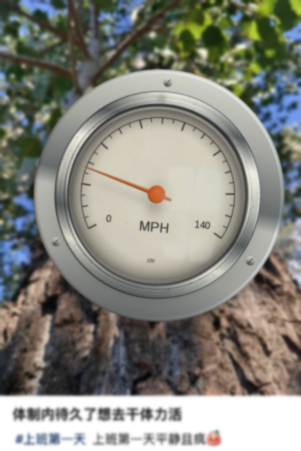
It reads 27.5 mph
